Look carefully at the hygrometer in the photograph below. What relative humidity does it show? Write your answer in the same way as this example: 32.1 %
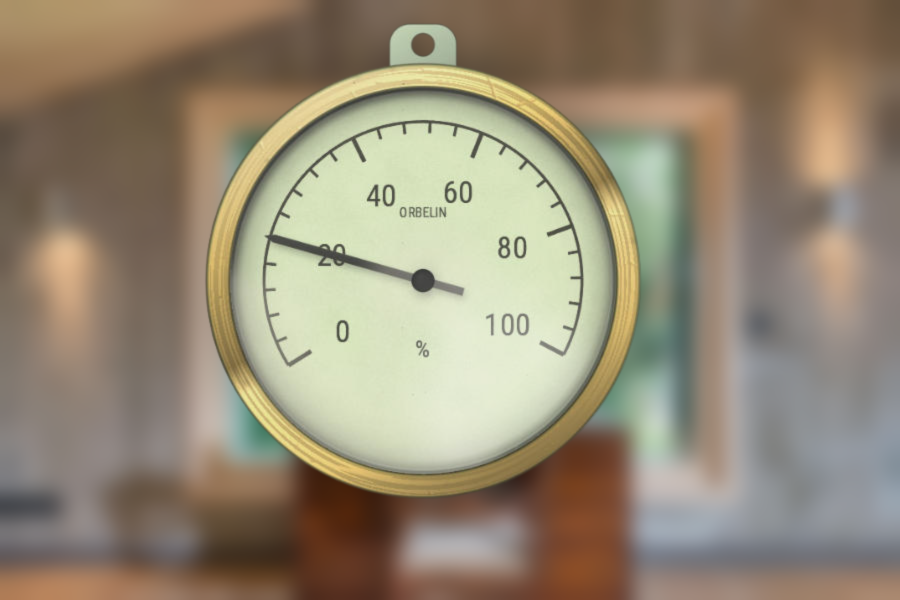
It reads 20 %
